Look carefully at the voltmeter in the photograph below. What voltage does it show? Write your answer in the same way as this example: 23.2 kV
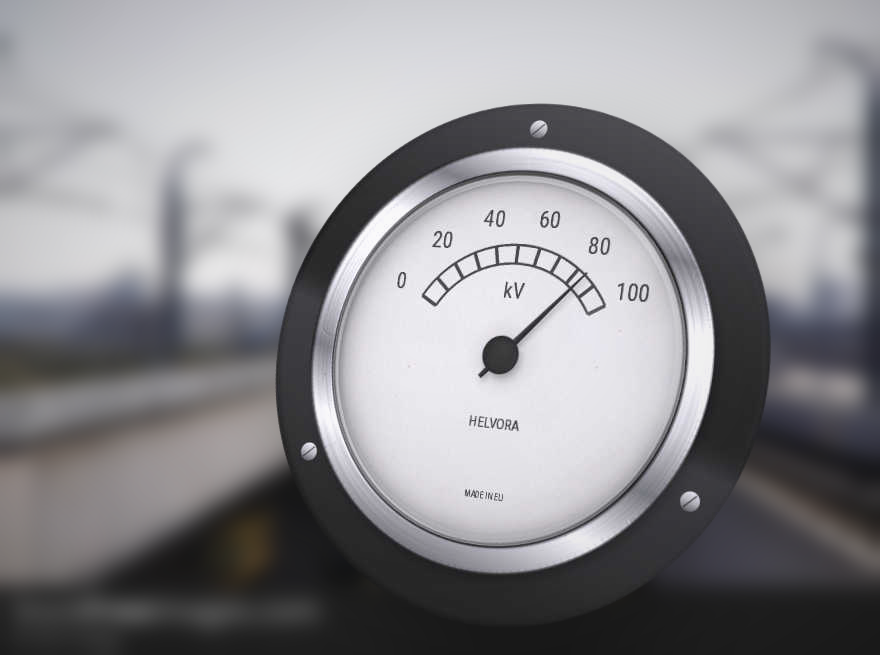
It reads 85 kV
